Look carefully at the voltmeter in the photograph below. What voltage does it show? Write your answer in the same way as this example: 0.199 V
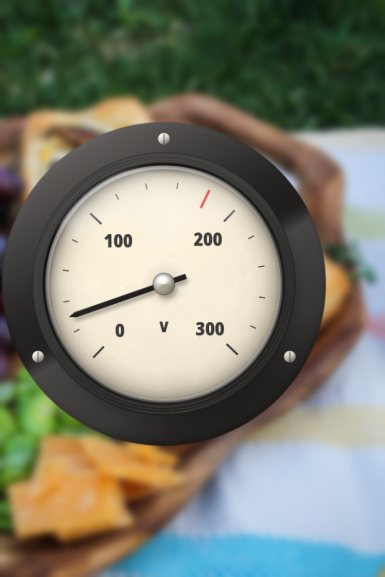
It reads 30 V
